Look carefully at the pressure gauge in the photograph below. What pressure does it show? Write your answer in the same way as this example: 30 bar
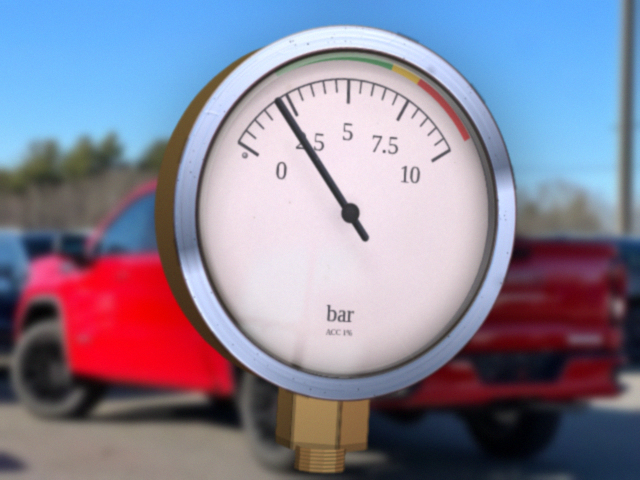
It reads 2 bar
